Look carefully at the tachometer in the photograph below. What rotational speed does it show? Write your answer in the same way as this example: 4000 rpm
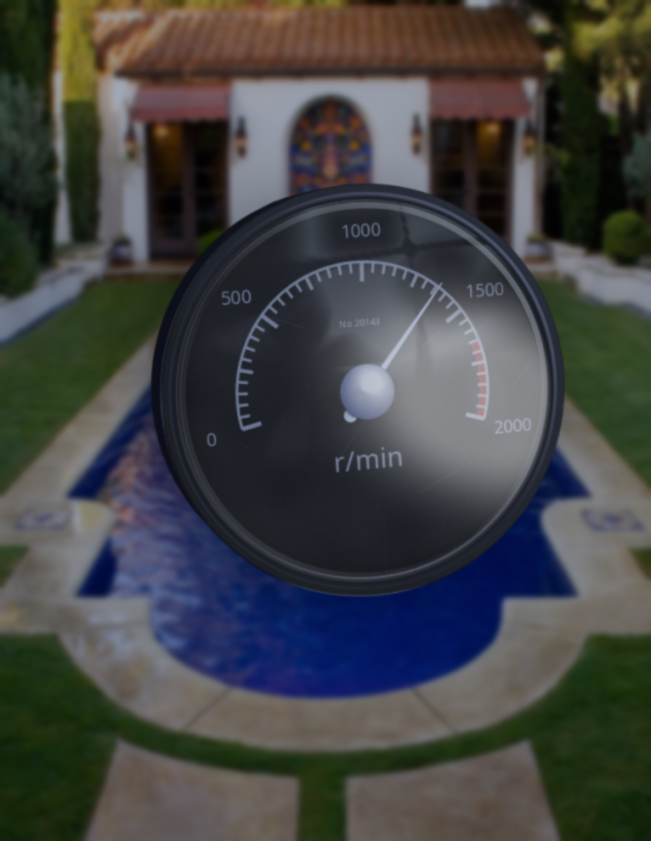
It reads 1350 rpm
